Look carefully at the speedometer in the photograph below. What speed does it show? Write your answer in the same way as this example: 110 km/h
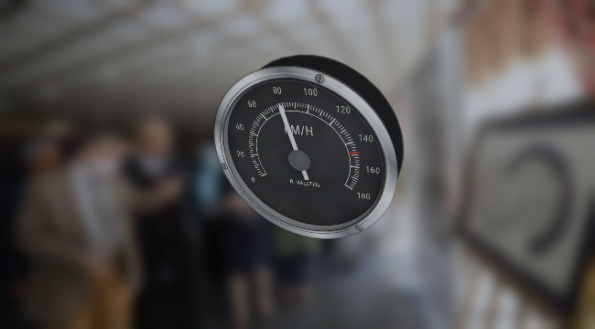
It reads 80 km/h
